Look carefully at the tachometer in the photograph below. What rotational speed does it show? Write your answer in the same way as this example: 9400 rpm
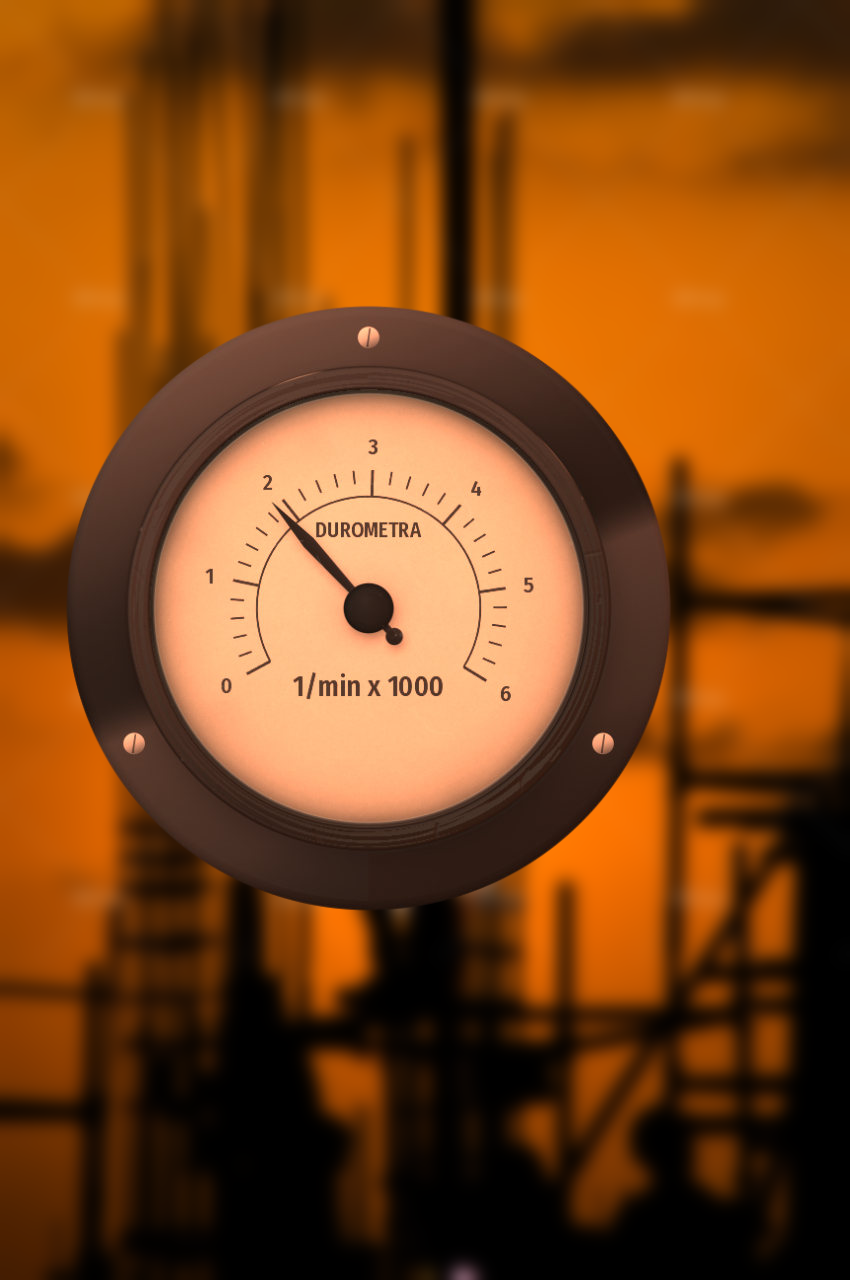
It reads 1900 rpm
